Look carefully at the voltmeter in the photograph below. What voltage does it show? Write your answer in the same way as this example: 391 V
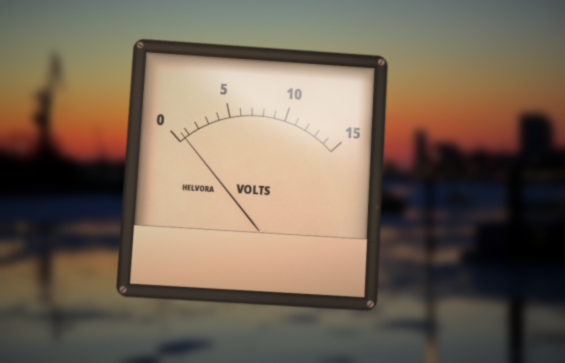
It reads 0.5 V
